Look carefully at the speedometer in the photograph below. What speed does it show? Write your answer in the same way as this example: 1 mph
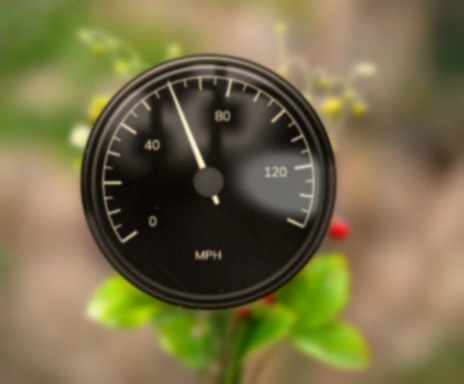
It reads 60 mph
